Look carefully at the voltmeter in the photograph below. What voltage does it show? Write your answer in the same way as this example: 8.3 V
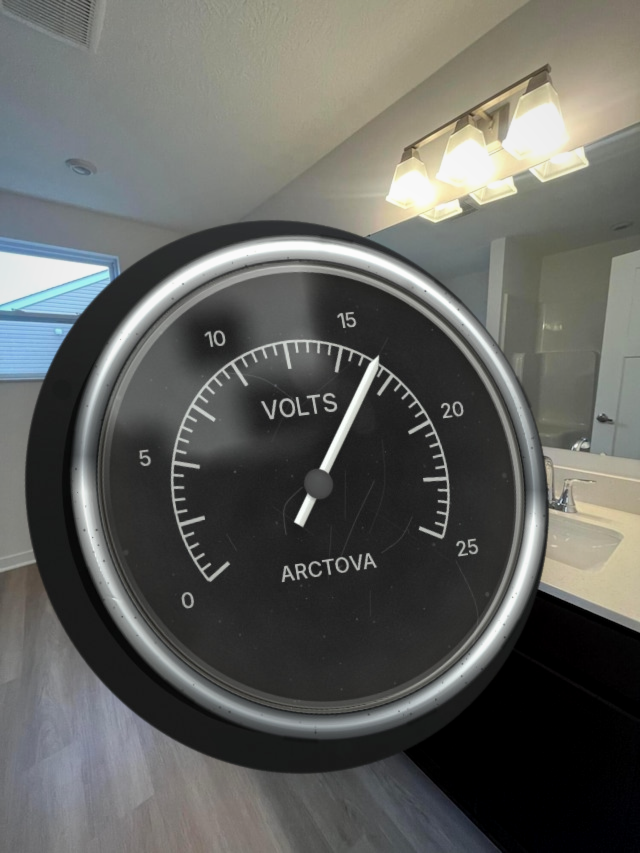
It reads 16.5 V
